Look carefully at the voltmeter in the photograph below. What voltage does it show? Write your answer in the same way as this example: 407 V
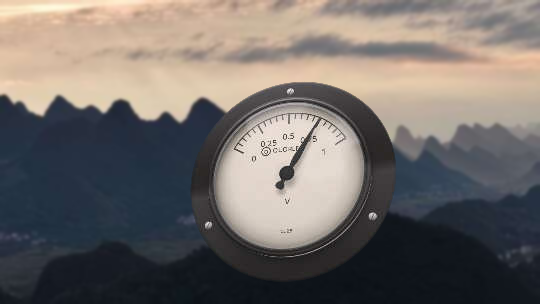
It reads 0.75 V
